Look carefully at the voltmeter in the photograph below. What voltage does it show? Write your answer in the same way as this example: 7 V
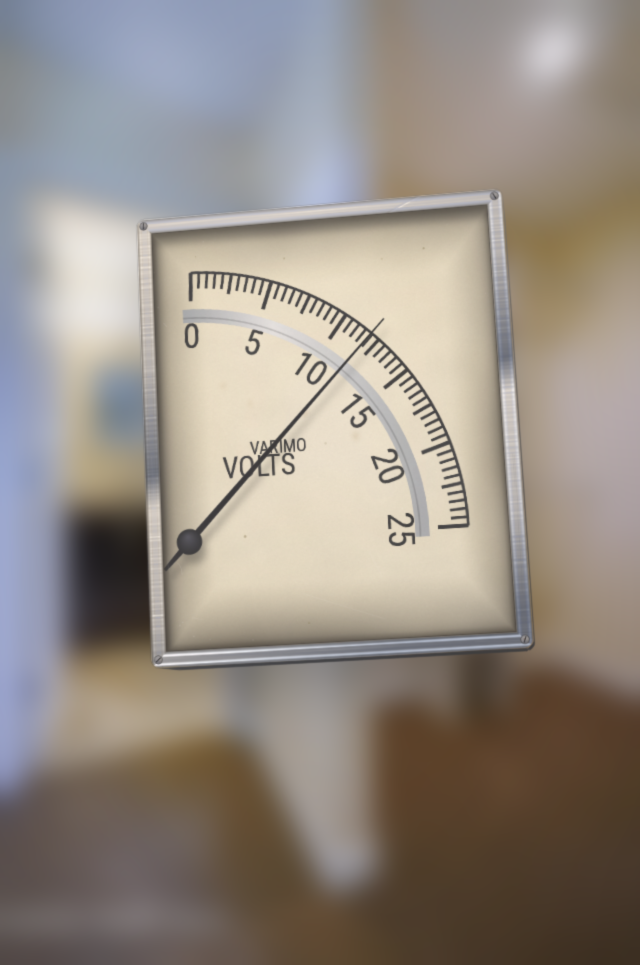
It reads 12 V
